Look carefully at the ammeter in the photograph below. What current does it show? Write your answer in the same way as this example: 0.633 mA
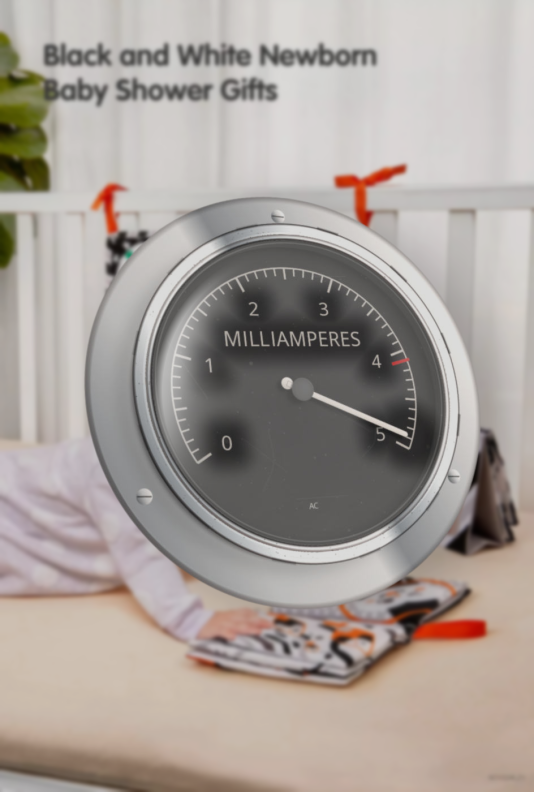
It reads 4.9 mA
